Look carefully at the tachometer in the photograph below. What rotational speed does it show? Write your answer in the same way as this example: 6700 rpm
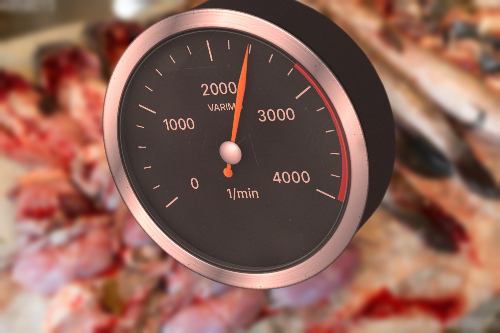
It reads 2400 rpm
